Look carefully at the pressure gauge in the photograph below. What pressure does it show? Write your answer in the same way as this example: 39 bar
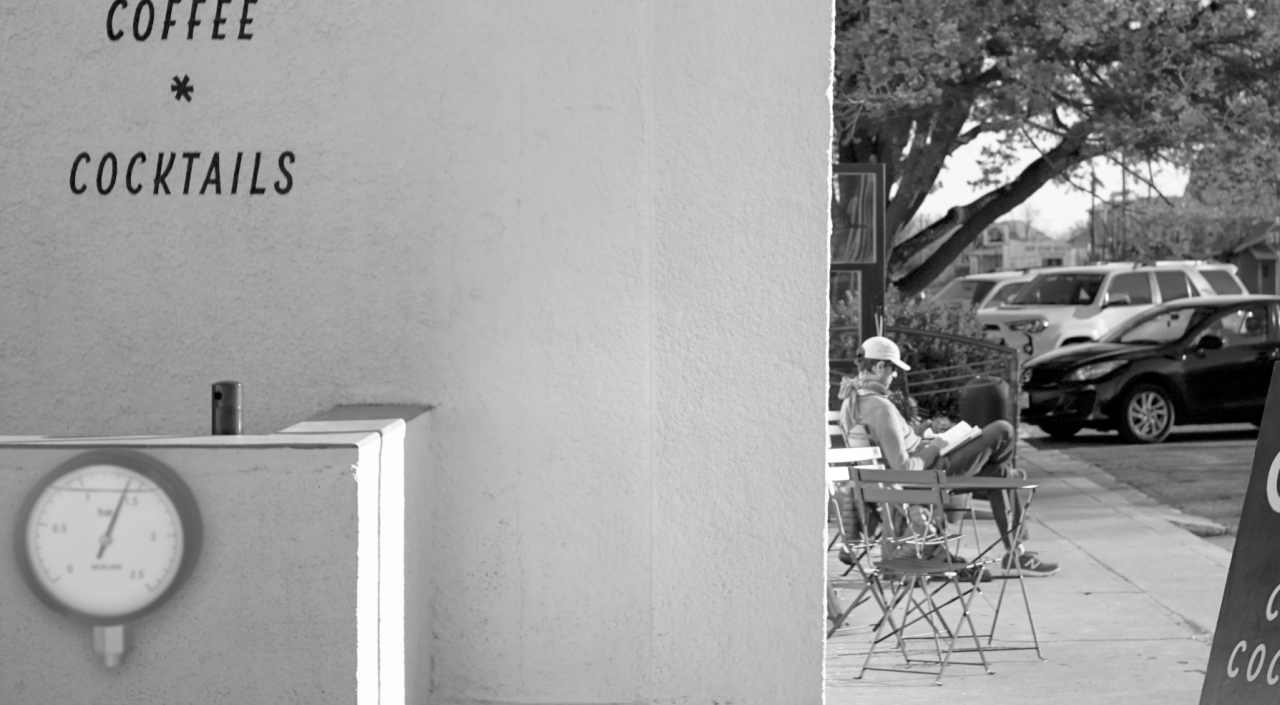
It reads 1.4 bar
